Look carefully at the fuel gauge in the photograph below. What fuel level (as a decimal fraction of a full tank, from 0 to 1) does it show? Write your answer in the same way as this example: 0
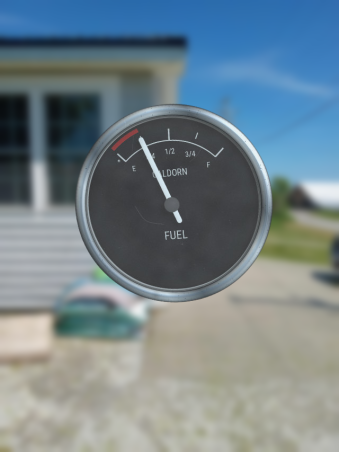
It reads 0.25
